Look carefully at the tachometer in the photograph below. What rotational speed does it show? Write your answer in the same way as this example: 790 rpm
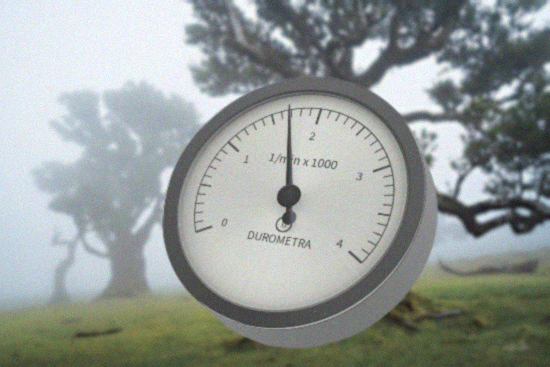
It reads 1700 rpm
